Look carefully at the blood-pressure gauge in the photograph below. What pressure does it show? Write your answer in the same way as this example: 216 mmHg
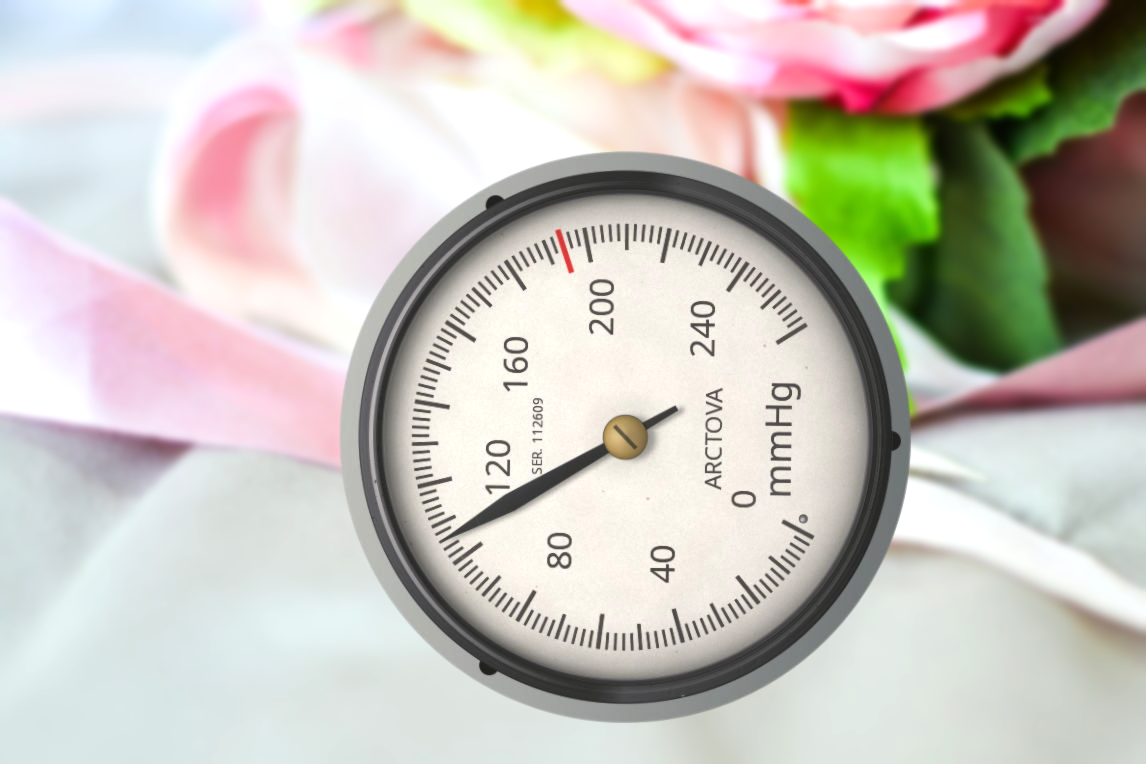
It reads 106 mmHg
